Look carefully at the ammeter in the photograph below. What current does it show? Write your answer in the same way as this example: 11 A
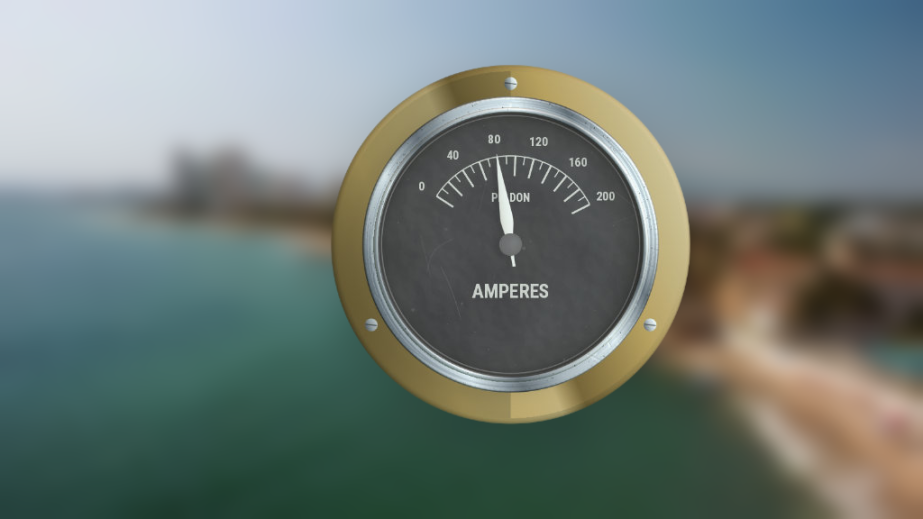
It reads 80 A
